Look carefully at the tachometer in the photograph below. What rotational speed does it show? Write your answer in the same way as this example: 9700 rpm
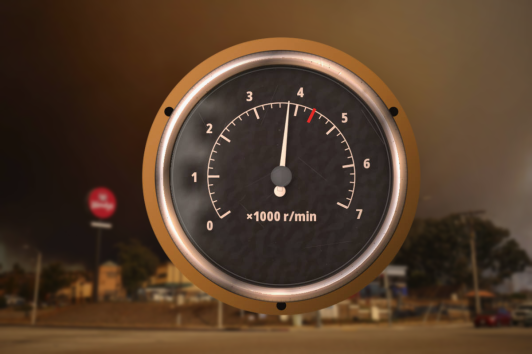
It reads 3800 rpm
